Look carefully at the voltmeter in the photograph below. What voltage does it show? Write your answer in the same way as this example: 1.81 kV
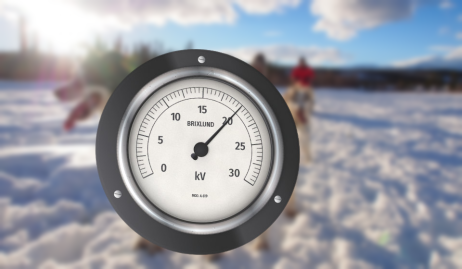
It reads 20 kV
